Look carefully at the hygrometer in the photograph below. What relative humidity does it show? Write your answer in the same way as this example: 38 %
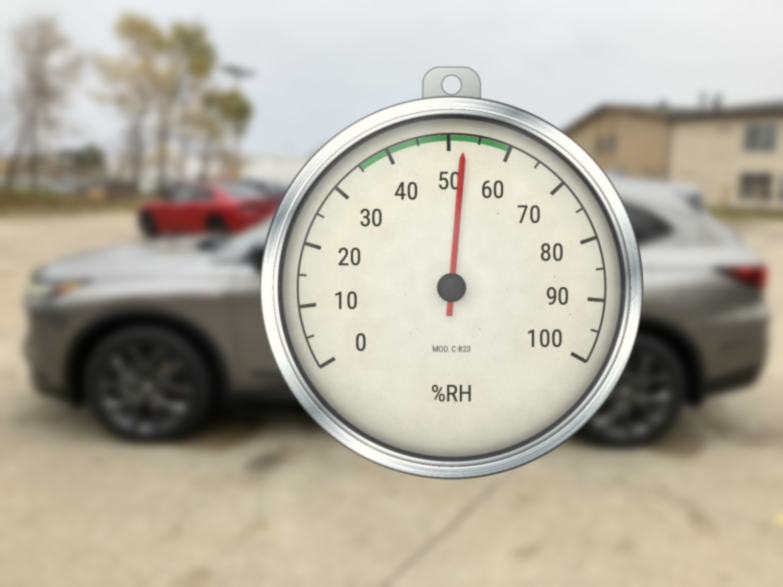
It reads 52.5 %
